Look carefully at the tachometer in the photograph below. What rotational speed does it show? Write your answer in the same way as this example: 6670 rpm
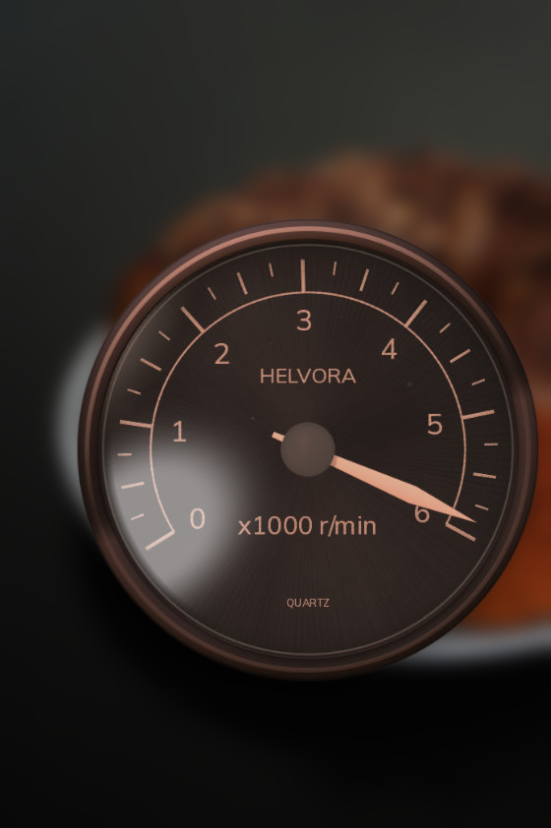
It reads 5875 rpm
